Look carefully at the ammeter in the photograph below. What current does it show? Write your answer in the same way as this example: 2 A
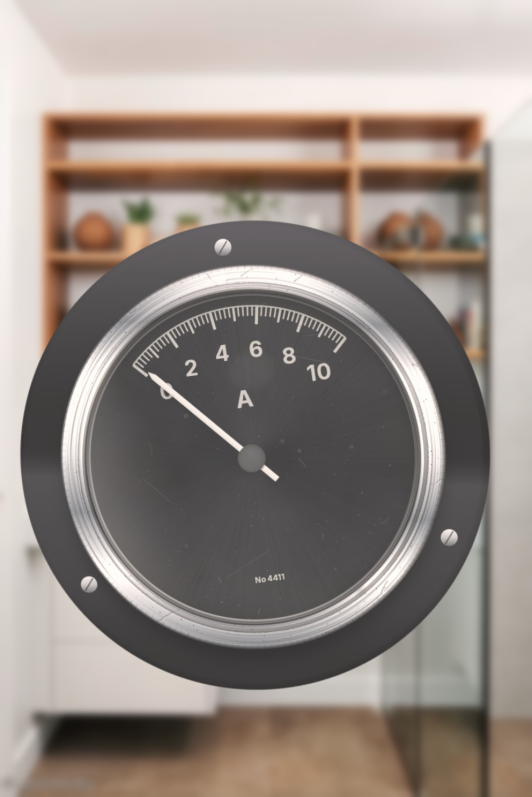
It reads 0.2 A
